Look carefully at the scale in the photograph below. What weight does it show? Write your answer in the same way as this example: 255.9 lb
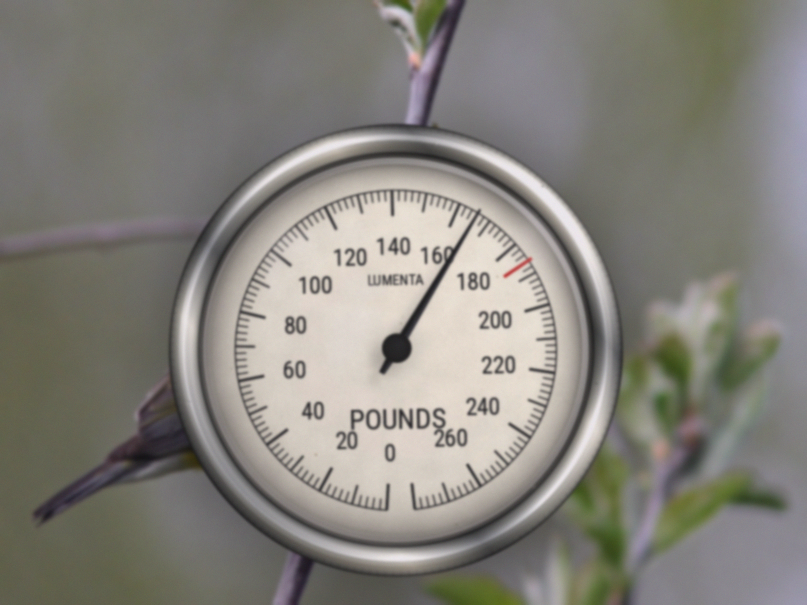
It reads 166 lb
